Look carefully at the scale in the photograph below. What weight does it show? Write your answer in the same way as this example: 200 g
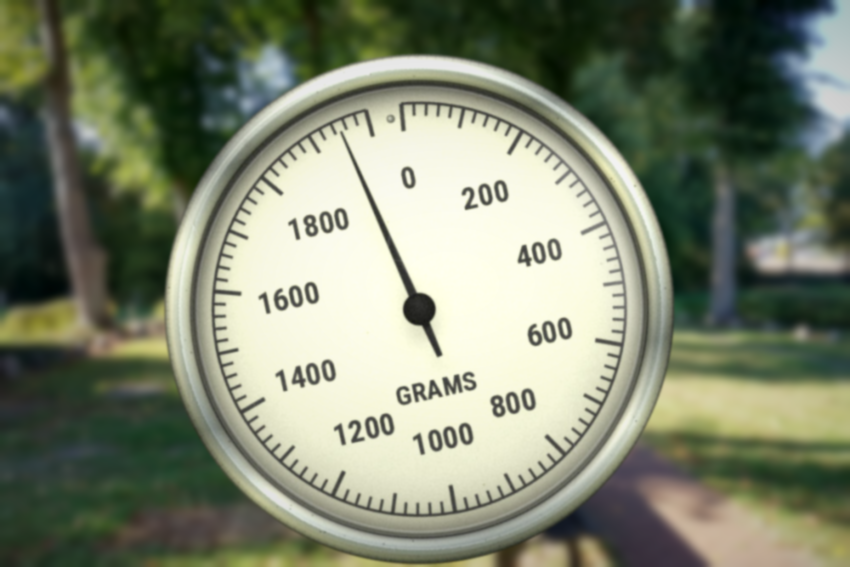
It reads 1950 g
